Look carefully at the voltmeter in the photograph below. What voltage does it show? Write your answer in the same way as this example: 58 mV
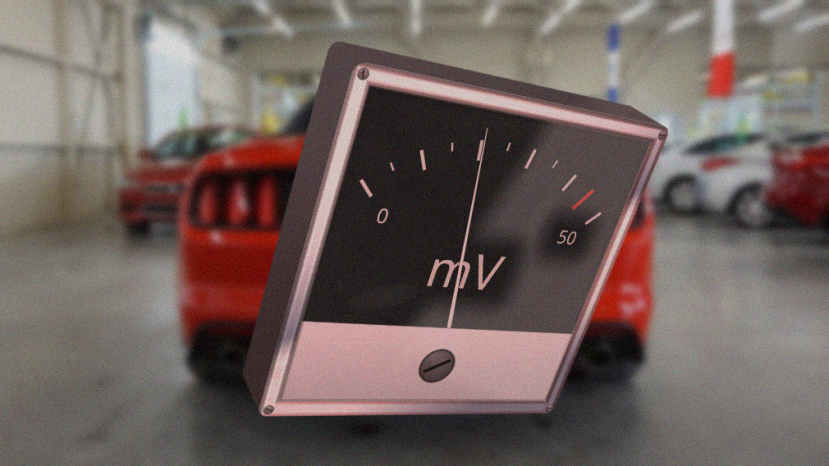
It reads 20 mV
